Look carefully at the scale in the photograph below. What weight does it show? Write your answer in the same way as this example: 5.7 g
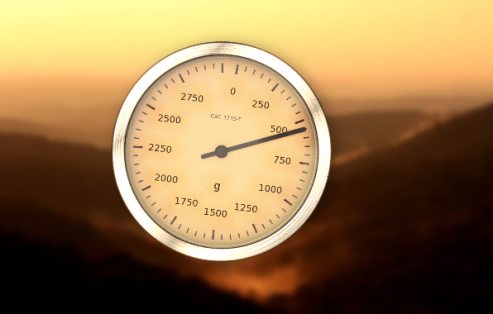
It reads 550 g
